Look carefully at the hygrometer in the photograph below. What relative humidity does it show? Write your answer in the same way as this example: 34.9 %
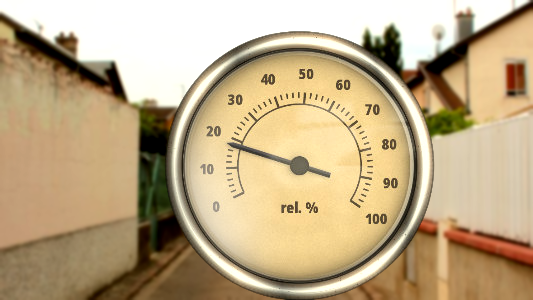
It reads 18 %
